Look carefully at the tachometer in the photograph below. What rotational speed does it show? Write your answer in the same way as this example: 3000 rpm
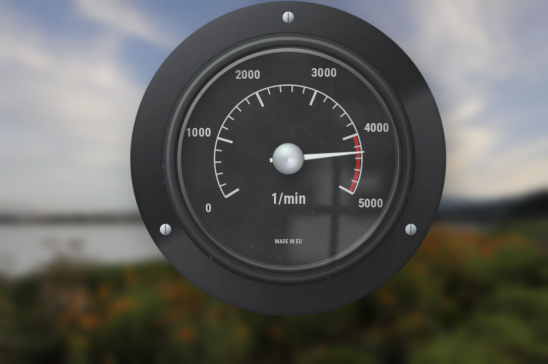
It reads 4300 rpm
